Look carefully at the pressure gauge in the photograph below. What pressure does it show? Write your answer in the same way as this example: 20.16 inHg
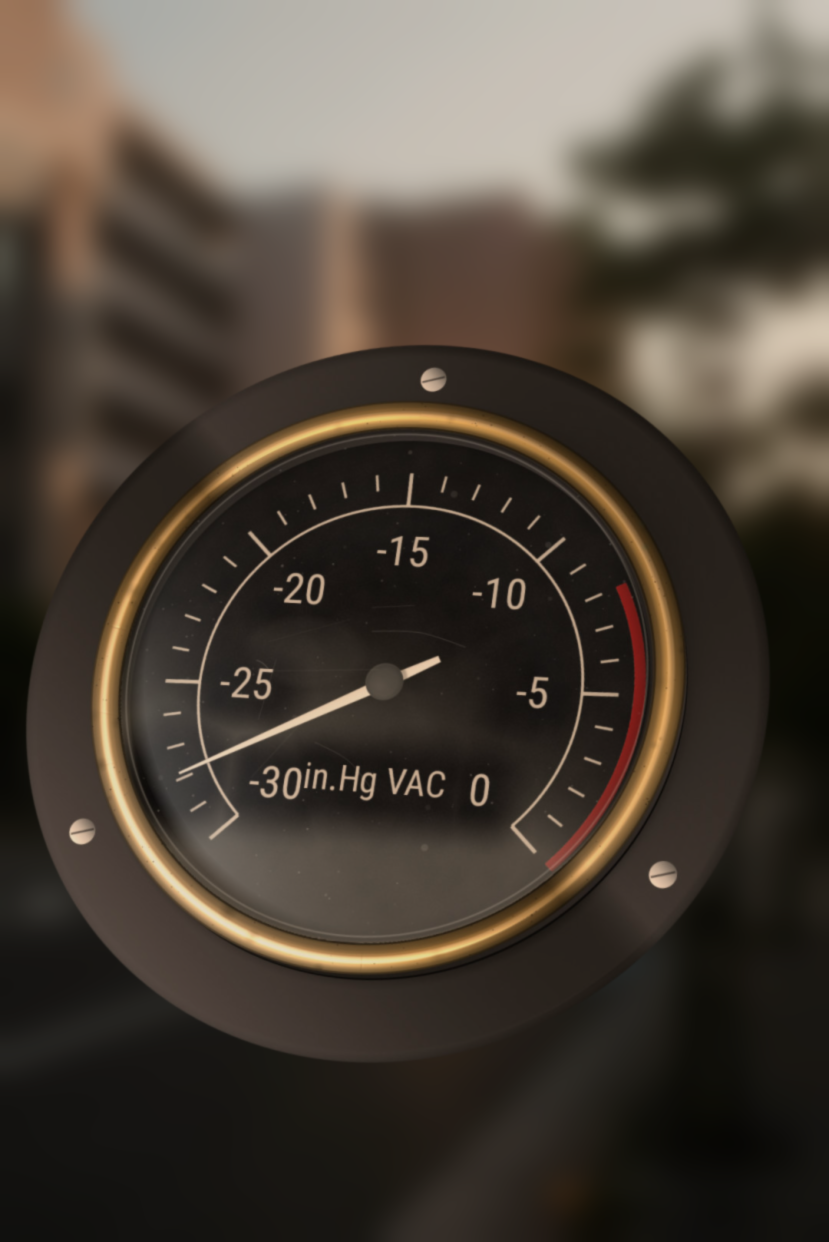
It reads -28 inHg
